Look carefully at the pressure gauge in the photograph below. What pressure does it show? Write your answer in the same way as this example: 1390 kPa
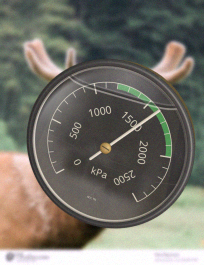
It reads 1600 kPa
